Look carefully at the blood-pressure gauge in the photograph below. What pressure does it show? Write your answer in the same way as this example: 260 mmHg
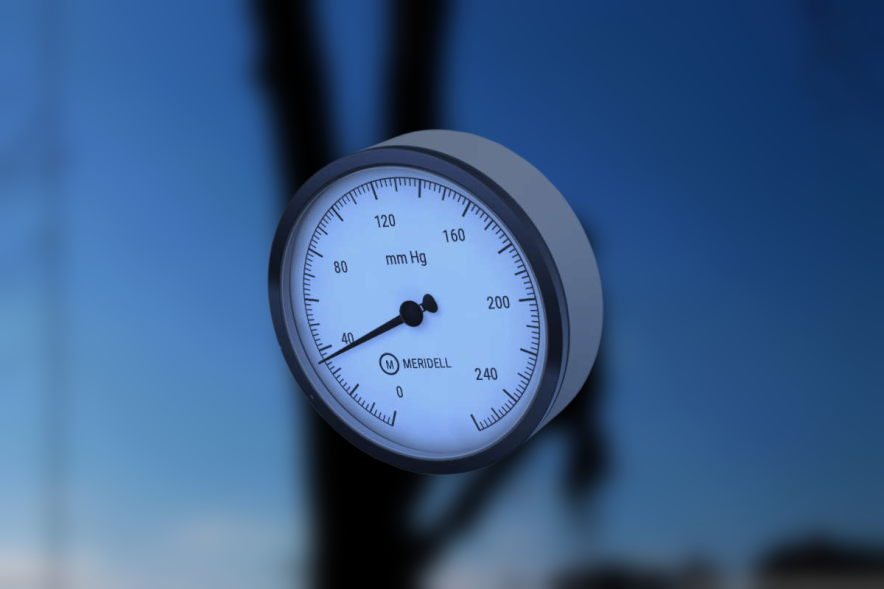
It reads 36 mmHg
